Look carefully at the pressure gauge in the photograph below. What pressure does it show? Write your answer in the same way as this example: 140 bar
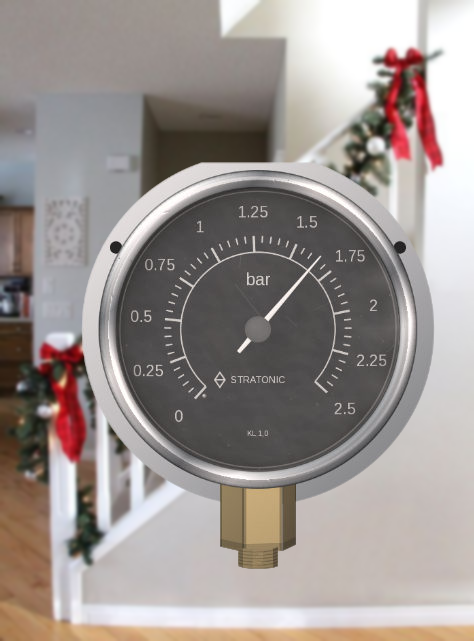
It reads 1.65 bar
